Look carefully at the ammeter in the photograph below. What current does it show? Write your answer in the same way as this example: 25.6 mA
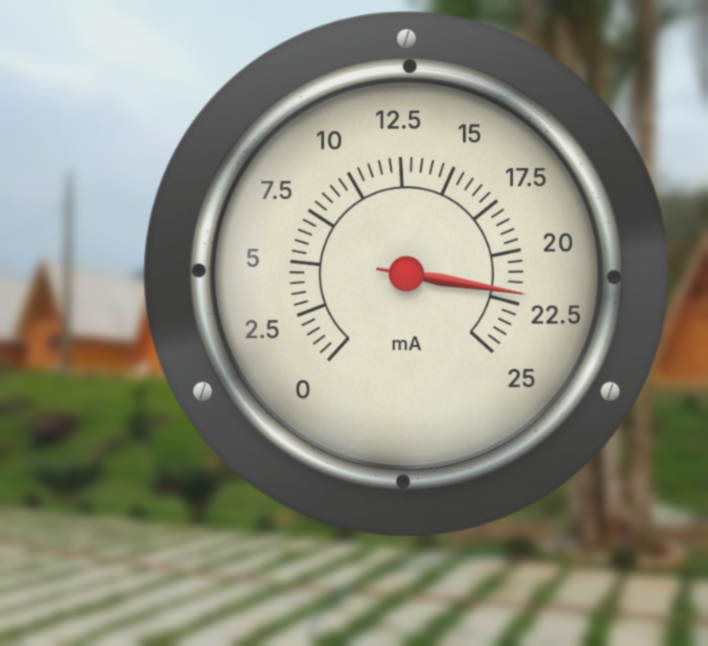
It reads 22 mA
